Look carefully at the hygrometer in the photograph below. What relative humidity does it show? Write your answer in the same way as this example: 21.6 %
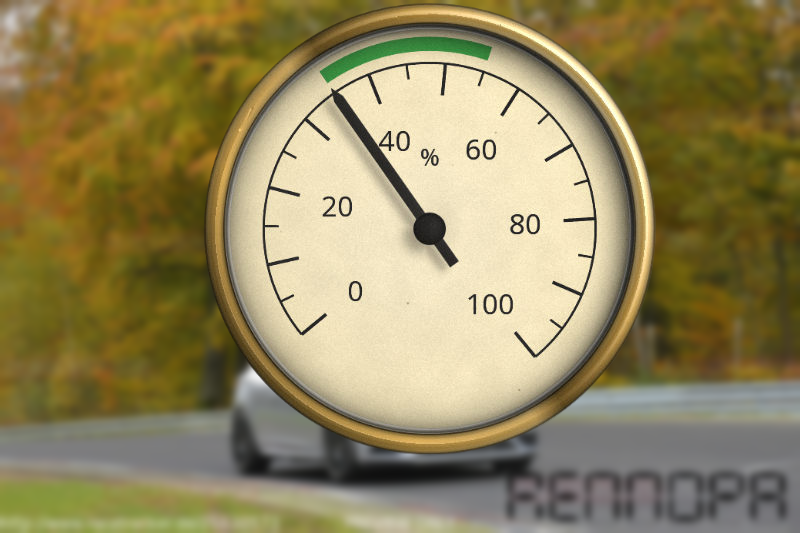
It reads 35 %
